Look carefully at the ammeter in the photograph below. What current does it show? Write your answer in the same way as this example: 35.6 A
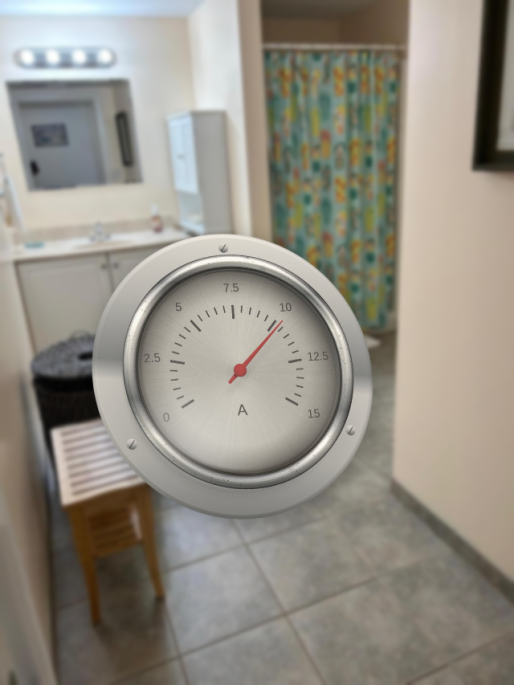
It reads 10.25 A
